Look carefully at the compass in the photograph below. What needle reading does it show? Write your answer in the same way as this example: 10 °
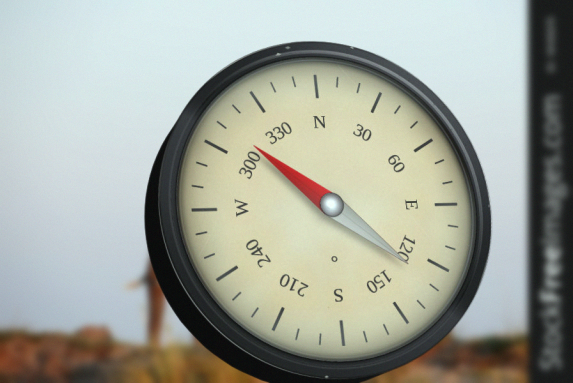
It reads 310 °
